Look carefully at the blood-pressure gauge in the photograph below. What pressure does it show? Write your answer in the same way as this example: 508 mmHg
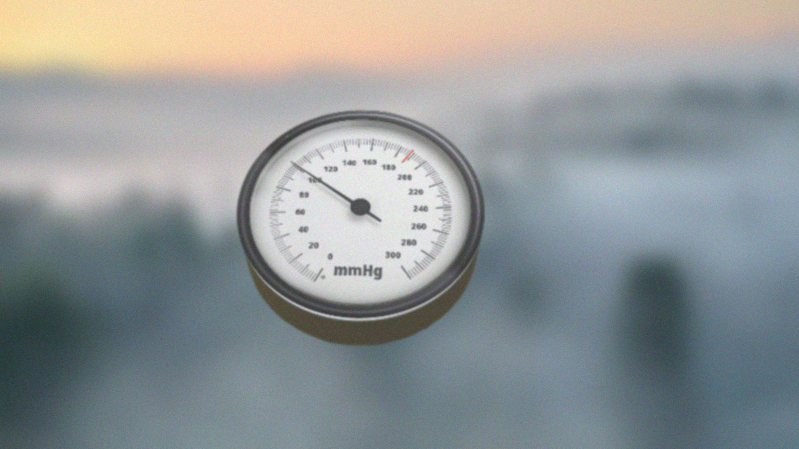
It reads 100 mmHg
